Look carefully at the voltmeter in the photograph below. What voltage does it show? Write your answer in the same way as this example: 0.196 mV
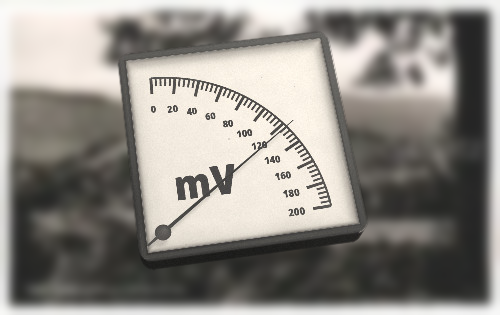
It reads 124 mV
